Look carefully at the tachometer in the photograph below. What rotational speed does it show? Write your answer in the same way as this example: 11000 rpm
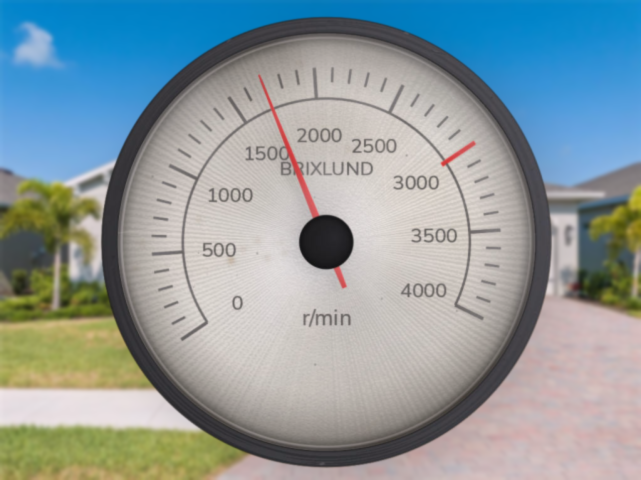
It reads 1700 rpm
